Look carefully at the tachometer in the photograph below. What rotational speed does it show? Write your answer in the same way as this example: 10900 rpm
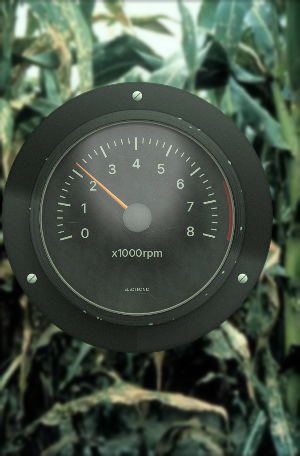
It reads 2200 rpm
